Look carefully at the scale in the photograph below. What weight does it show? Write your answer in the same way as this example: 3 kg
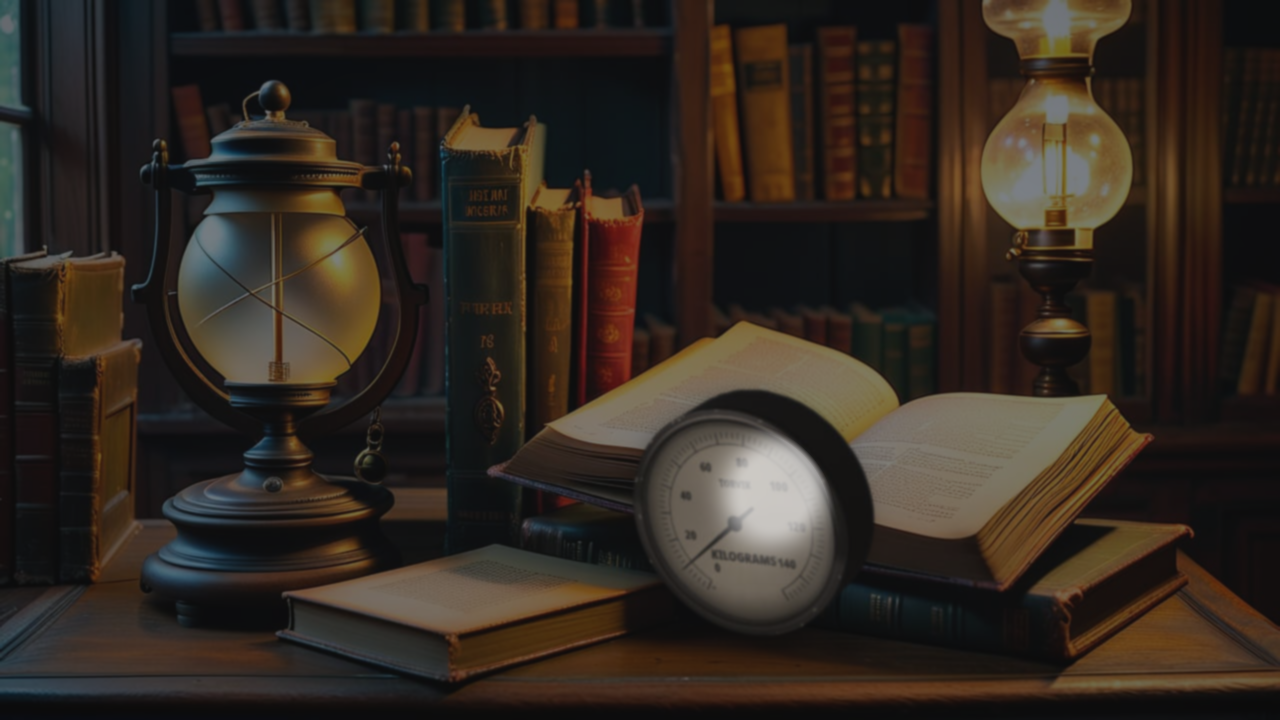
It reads 10 kg
